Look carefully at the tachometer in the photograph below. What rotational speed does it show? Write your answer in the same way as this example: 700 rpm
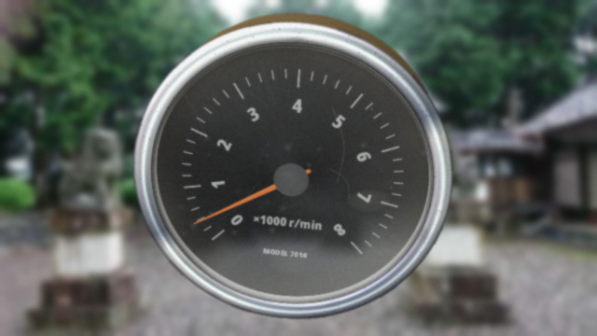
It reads 400 rpm
